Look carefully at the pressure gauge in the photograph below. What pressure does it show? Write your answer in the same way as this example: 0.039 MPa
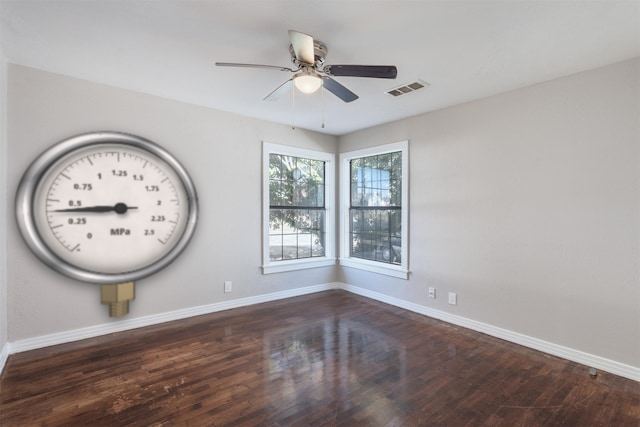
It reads 0.4 MPa
